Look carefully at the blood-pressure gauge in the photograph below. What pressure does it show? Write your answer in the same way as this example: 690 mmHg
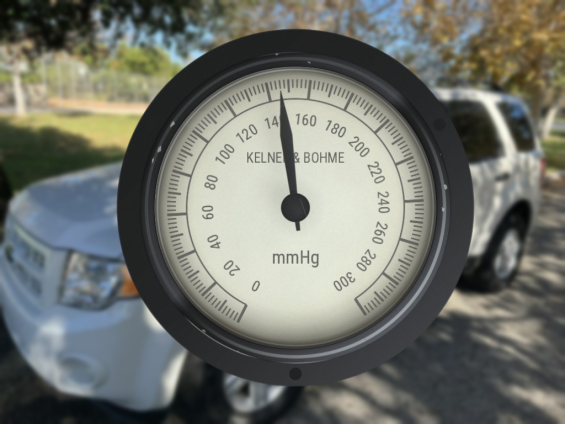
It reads 146 mmHg
